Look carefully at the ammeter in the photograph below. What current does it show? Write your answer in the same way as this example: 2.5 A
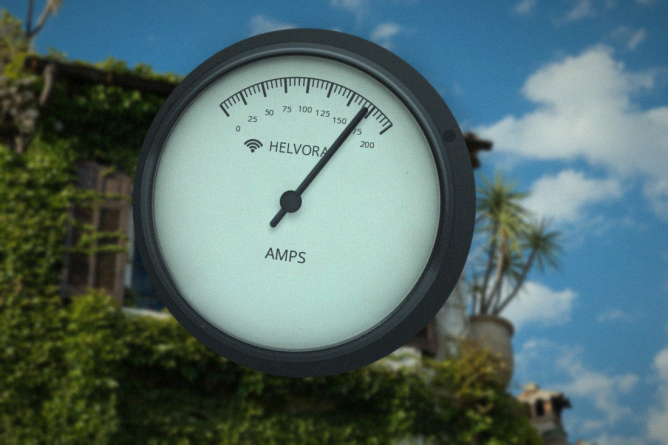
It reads 170 A
